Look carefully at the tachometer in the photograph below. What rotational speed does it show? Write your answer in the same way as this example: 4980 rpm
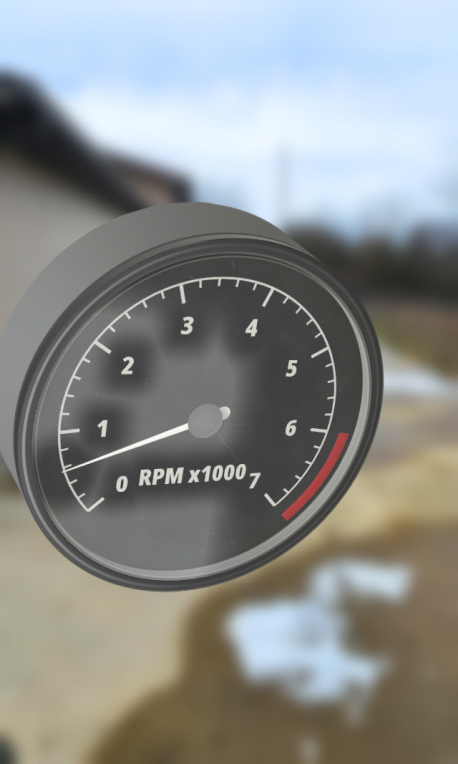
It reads 600 rpm
